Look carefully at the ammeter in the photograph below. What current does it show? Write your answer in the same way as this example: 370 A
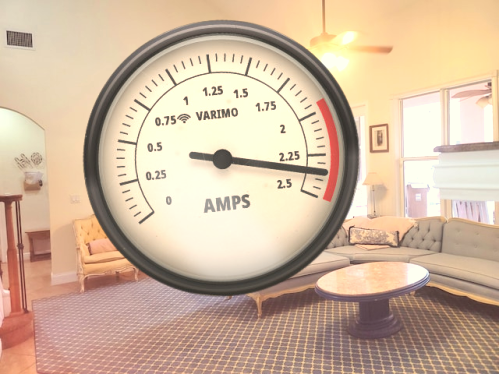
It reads 2.35 A
